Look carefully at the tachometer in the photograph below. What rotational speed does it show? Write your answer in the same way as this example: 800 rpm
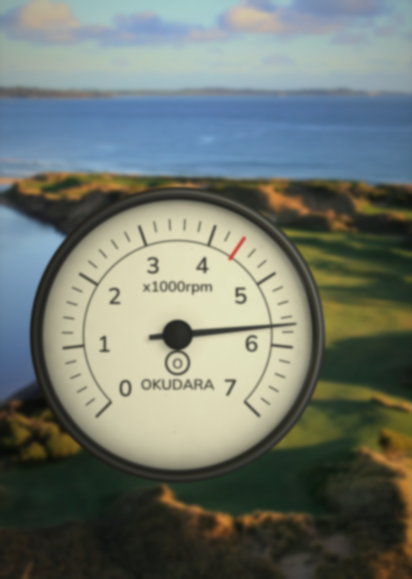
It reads 5700 rpm
